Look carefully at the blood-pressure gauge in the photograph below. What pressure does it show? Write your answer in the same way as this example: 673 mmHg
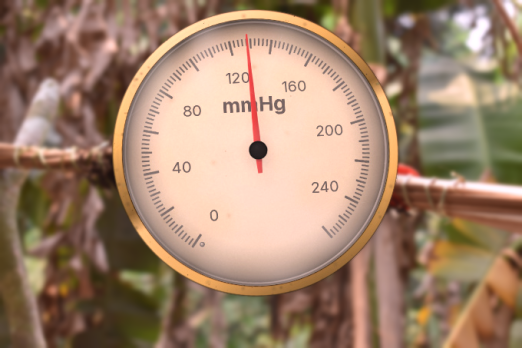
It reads 128 mmHg
